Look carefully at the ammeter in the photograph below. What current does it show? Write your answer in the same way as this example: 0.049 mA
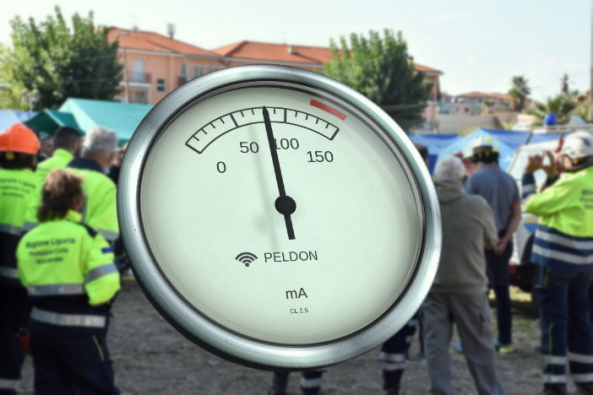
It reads 80 mA
